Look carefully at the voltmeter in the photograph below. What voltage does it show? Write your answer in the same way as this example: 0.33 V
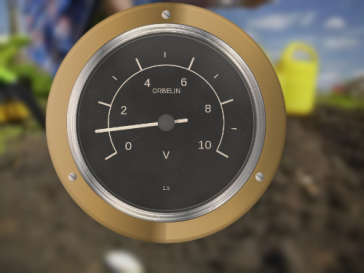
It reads 1 V
